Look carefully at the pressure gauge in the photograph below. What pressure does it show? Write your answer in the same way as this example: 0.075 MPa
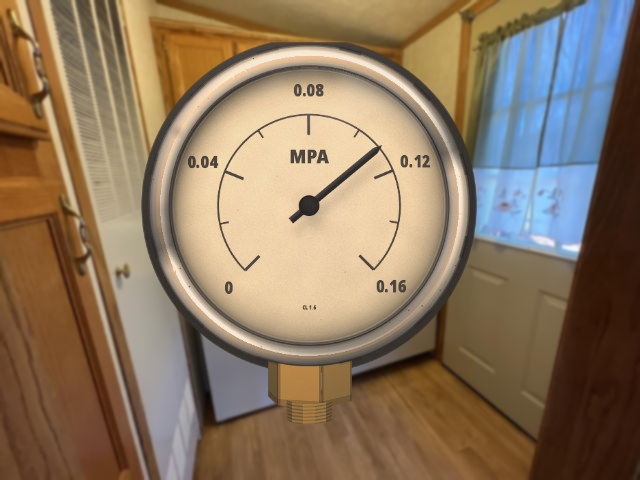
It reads 0.11 MPa
